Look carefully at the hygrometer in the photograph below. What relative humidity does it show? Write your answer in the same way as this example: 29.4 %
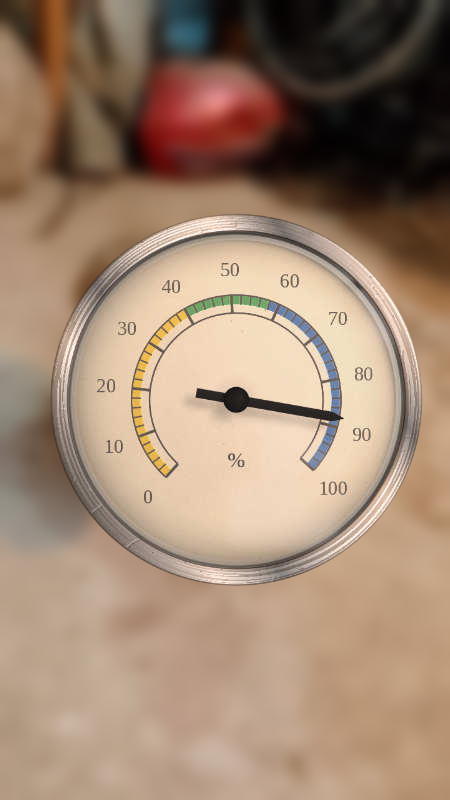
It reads 88 %
